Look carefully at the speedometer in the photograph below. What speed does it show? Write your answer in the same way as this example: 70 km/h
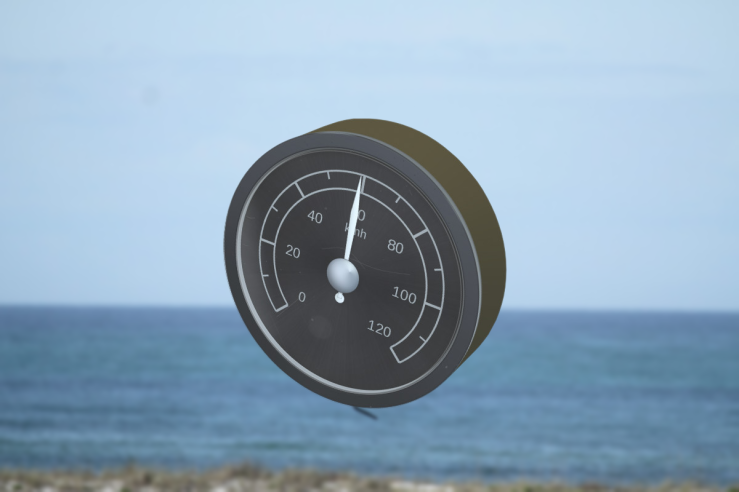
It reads 60 km/h
